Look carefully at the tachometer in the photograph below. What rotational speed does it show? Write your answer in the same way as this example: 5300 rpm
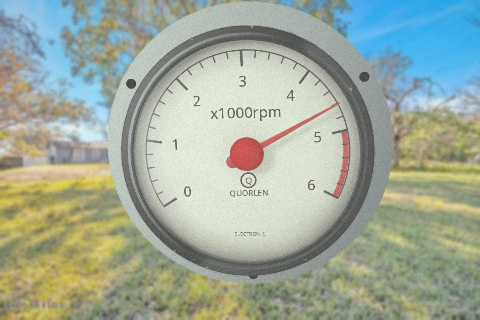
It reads 4600 rpm
